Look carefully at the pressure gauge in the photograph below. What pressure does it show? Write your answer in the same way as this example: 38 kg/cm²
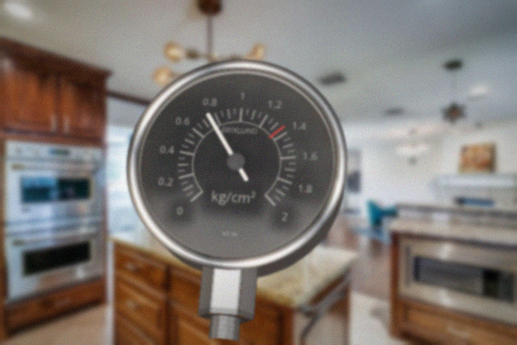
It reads 0.75 kg/cm²
